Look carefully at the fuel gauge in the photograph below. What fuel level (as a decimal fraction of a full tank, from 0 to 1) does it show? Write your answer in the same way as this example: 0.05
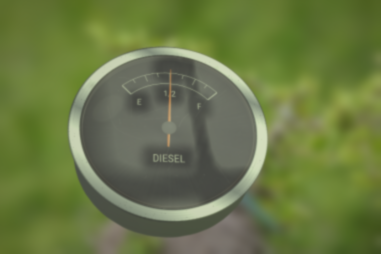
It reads 0.5
